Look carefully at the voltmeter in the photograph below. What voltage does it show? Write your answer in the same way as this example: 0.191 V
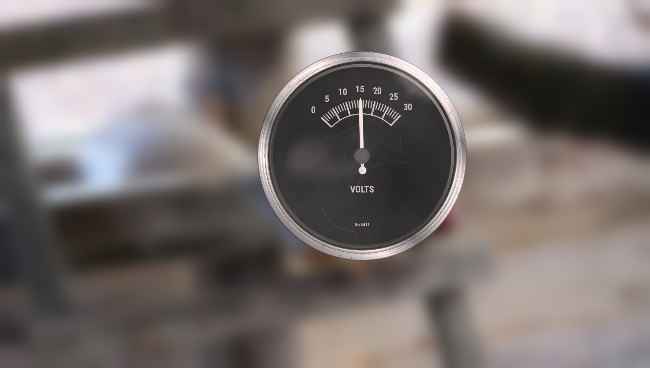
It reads 15 V
